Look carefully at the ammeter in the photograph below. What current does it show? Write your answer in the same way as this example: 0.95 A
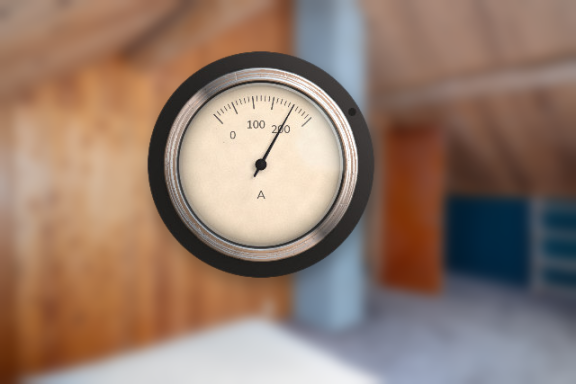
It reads 200 A
